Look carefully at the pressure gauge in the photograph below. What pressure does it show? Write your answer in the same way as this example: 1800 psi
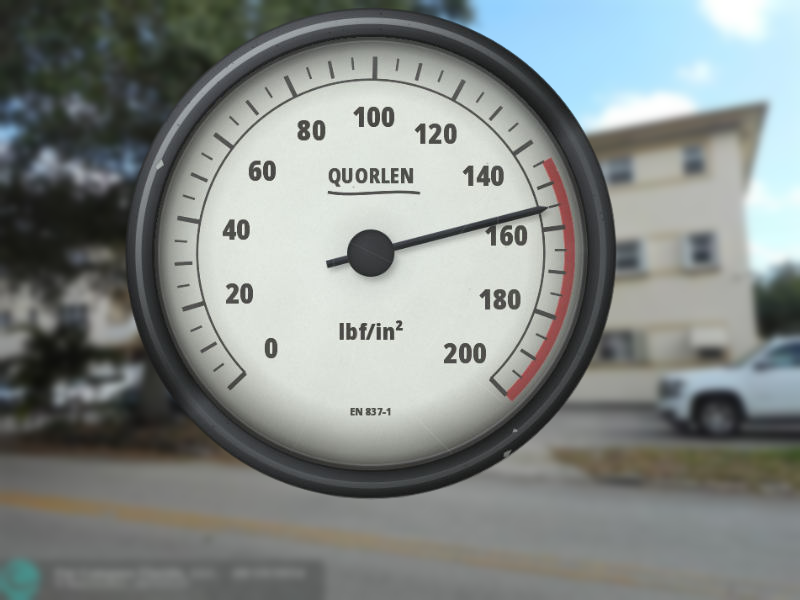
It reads 155 psi
